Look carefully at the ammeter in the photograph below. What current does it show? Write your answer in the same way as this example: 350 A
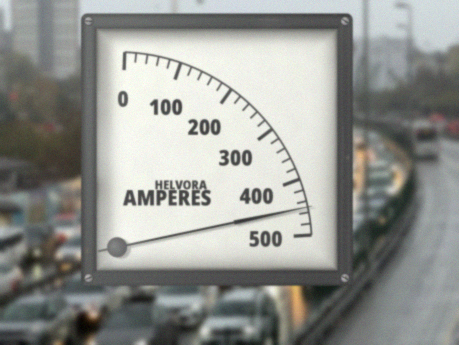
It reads 450 A
